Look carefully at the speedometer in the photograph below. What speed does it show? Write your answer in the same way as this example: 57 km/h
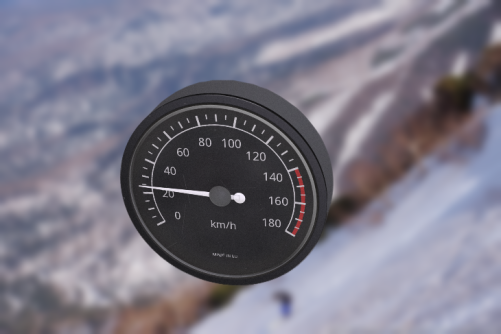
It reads 25 km/h
